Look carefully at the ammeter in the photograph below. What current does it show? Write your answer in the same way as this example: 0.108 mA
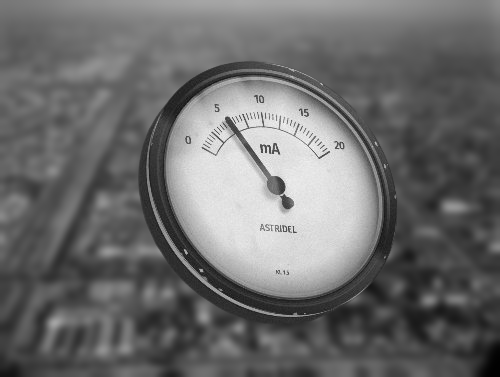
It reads 5 mA
